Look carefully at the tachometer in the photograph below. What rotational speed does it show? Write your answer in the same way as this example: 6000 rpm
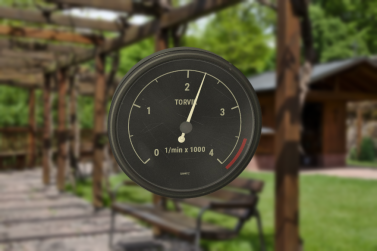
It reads 2250 rpm
